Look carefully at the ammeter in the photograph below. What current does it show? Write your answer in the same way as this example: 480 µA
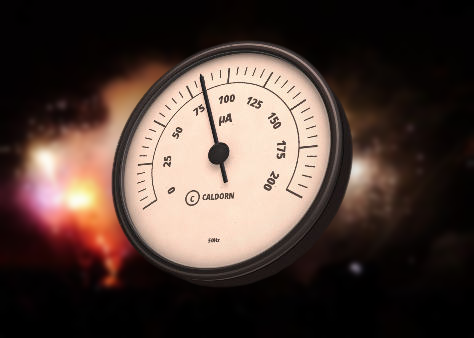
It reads 85 µA
